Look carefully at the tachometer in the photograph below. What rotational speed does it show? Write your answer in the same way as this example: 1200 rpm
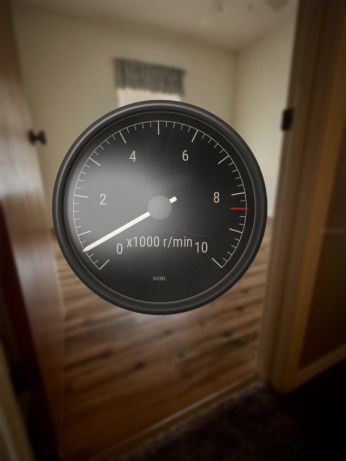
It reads 600 rpm
